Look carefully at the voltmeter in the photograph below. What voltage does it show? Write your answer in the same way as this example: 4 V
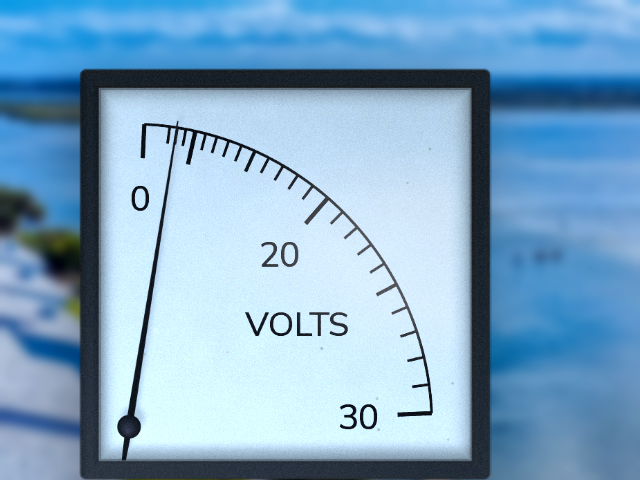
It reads 8 V
